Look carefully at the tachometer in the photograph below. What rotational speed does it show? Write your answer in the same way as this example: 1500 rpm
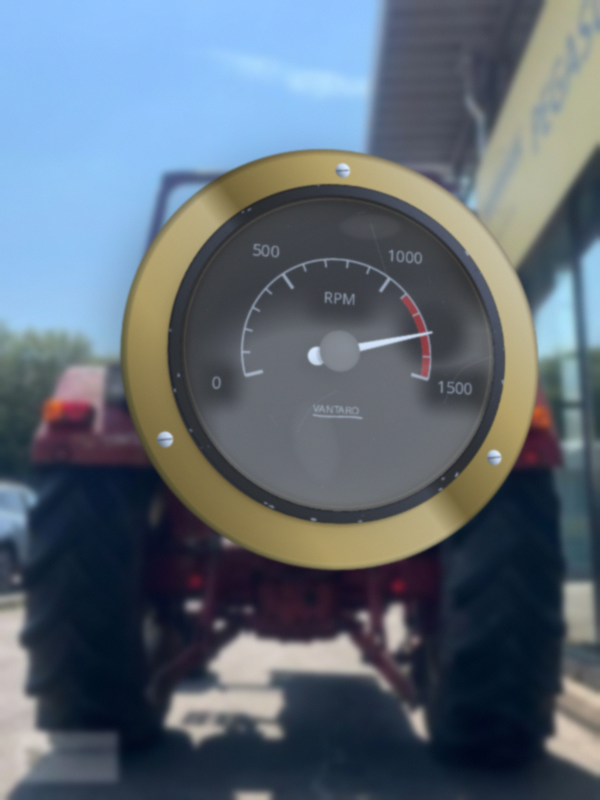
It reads 1300 rpm
